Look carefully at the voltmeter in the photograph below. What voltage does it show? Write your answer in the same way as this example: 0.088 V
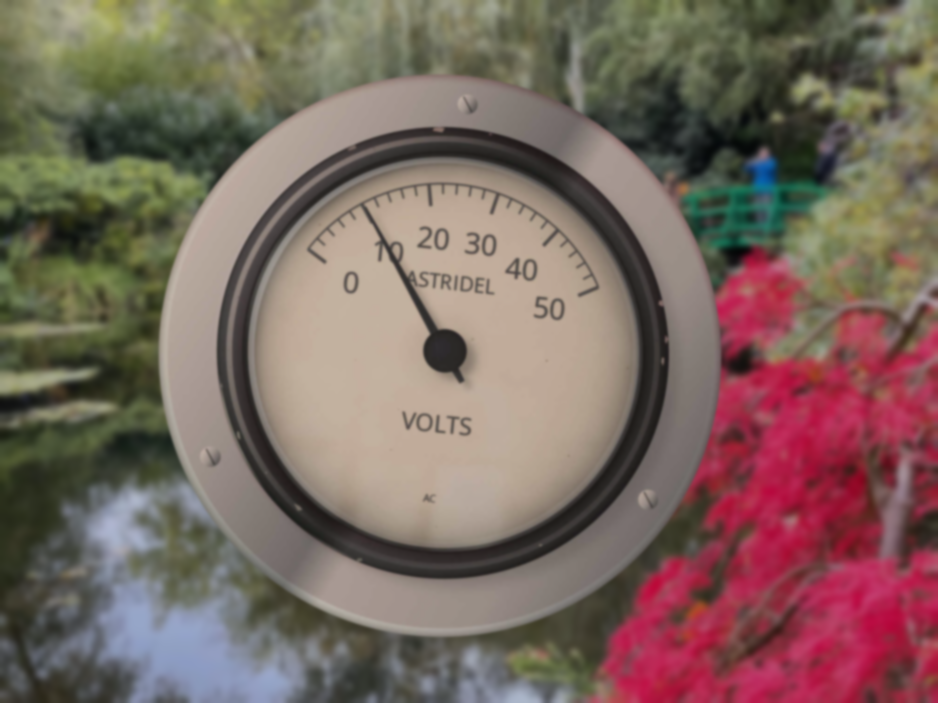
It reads 10 V
